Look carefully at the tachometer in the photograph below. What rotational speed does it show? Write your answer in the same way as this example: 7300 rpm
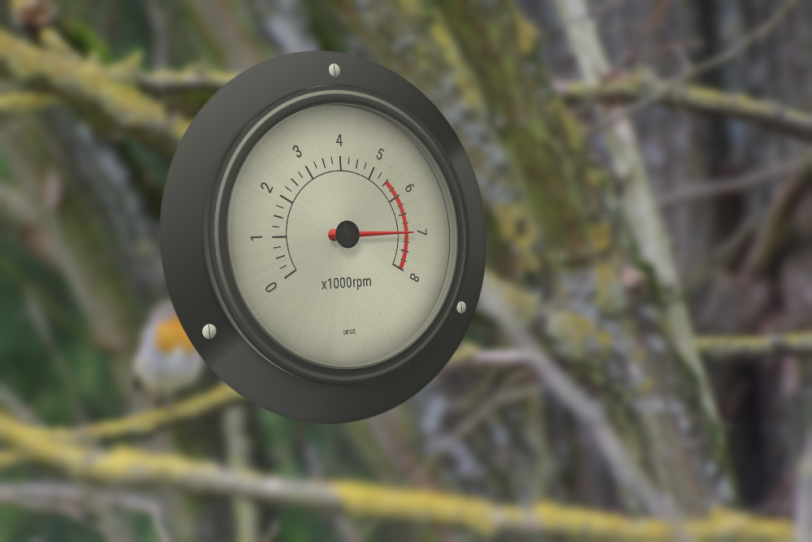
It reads 7000 rpm
